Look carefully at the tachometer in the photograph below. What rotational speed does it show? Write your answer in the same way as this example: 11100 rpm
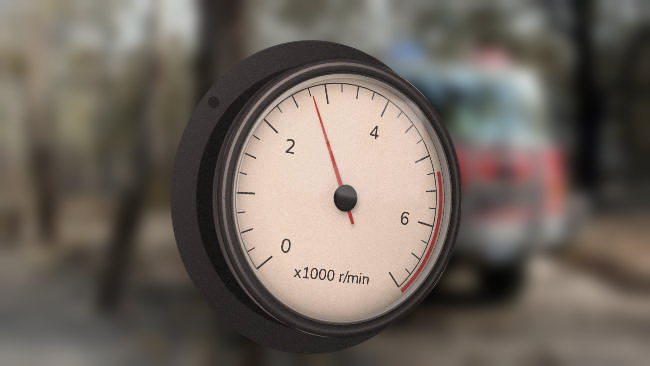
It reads 2750 rpm
